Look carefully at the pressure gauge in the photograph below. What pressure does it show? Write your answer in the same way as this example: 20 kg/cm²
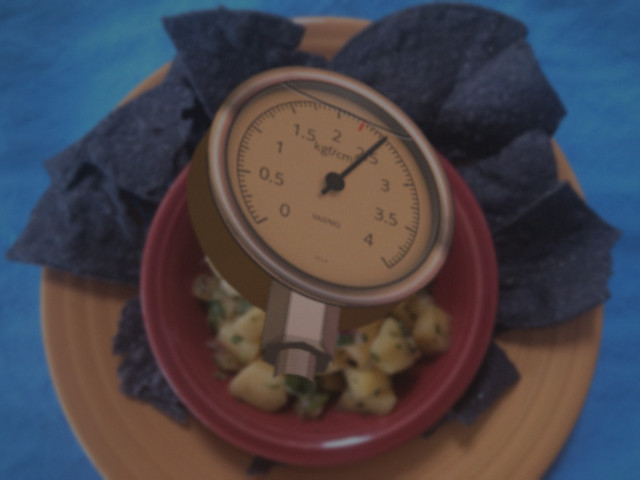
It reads 2.5 kg/cm²
